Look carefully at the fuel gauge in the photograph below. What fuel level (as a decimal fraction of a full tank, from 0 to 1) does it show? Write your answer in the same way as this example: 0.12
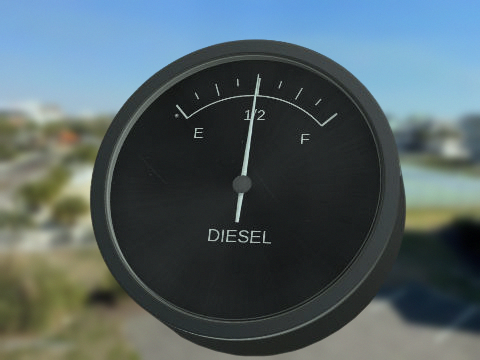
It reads 0.5
